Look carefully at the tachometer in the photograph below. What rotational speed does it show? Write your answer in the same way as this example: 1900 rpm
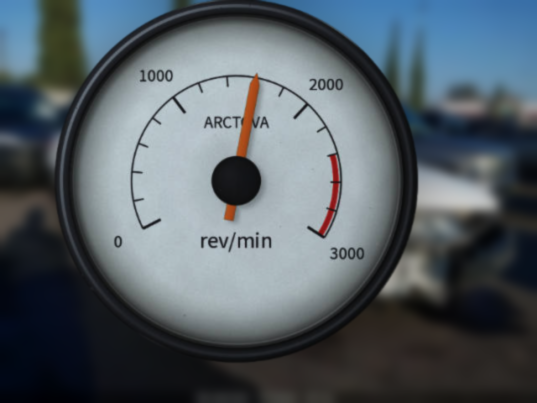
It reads 1600 rpm
